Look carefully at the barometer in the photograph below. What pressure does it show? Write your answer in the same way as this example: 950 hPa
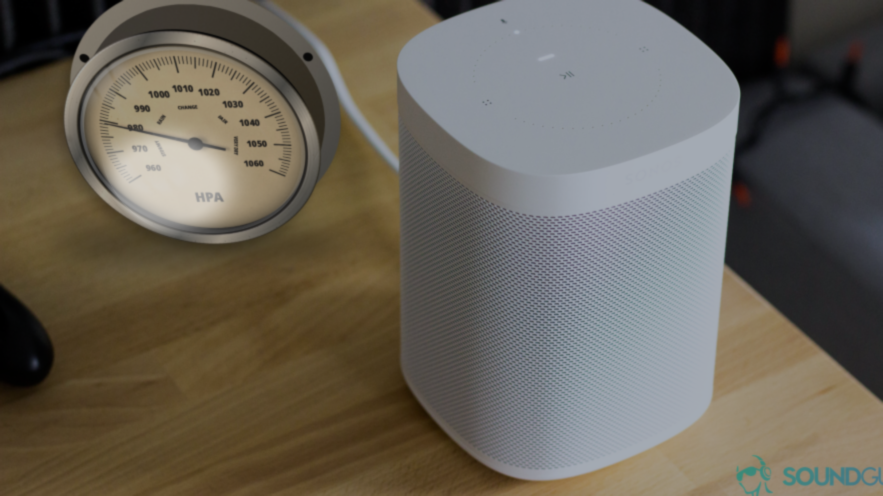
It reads 980 hPa
